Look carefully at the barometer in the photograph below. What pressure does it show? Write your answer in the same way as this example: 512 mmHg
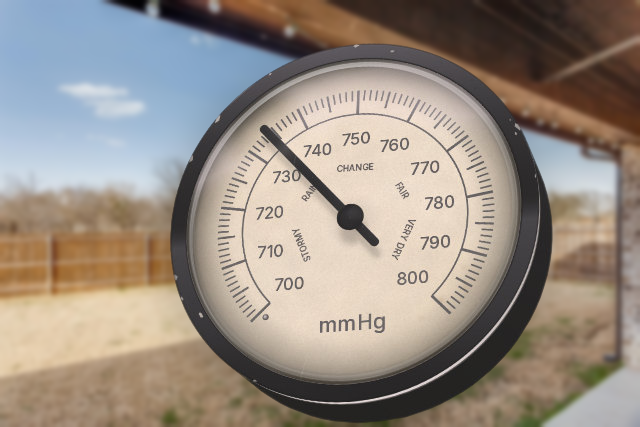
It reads 734 mmHg
